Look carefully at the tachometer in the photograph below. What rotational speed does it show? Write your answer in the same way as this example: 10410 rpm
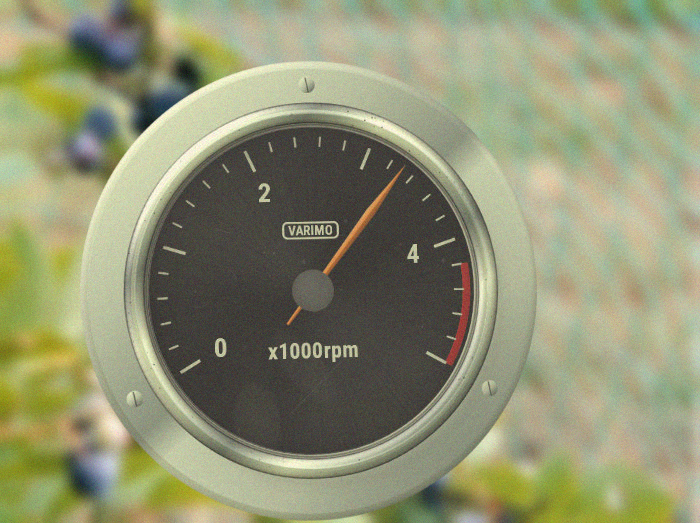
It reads 3300 rpm
